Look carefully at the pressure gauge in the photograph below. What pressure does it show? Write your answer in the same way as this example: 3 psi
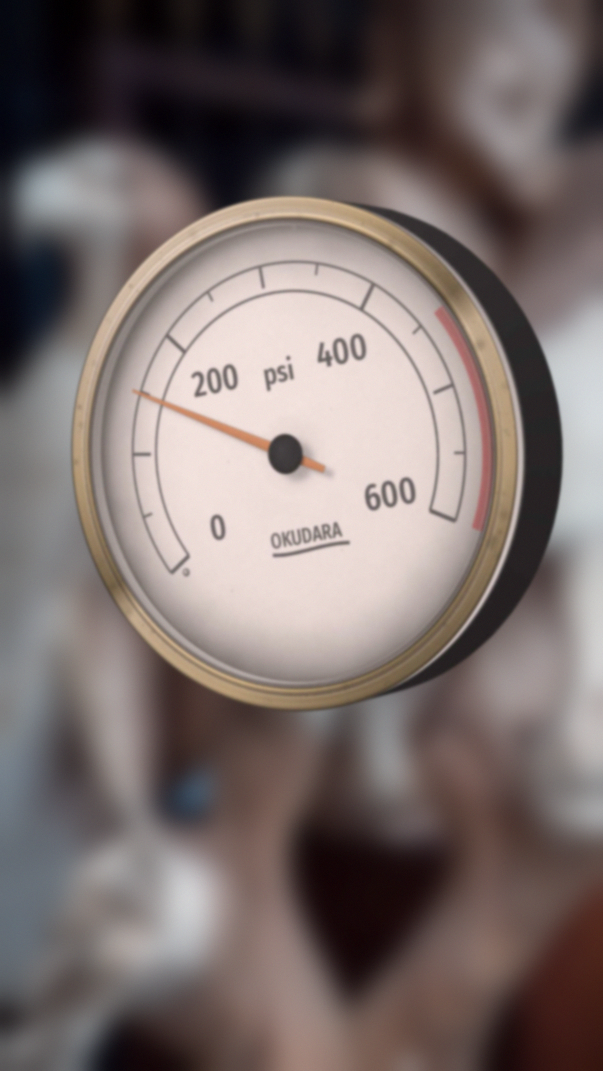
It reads 150 psi
